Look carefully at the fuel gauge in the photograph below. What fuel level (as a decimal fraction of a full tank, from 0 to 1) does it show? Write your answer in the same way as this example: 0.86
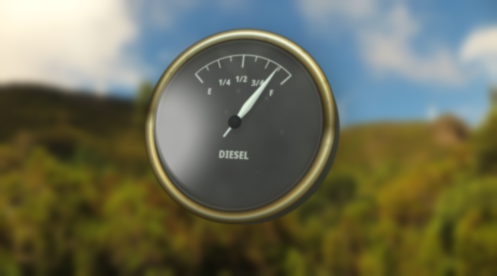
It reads 0.875
